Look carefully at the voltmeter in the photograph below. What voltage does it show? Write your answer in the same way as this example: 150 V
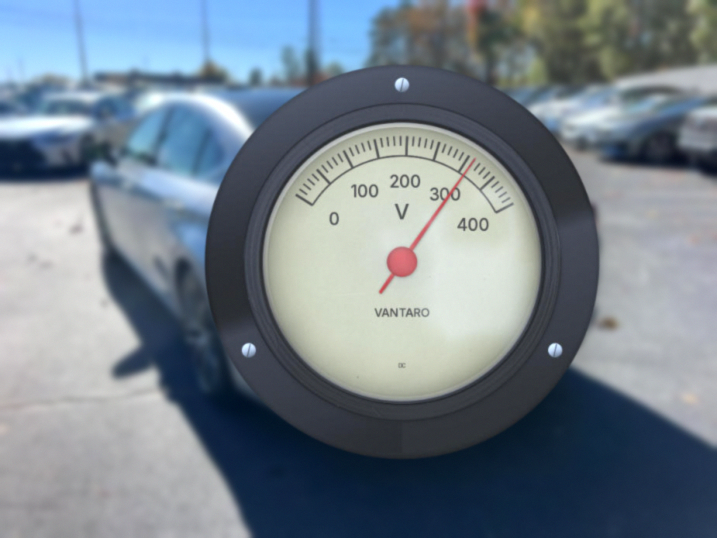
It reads 310 V
